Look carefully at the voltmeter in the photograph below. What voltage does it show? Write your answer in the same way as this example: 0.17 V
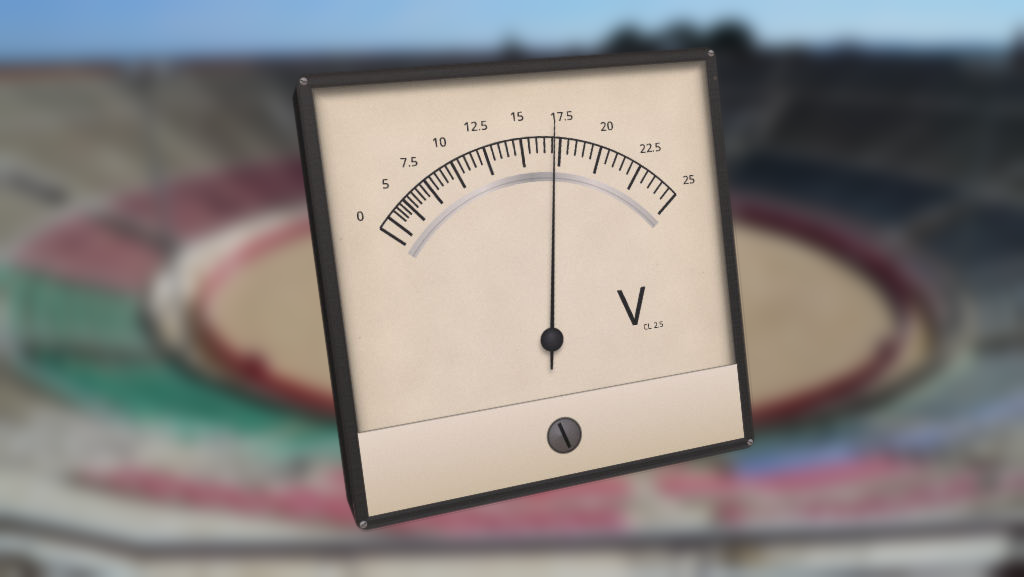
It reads 17 V
